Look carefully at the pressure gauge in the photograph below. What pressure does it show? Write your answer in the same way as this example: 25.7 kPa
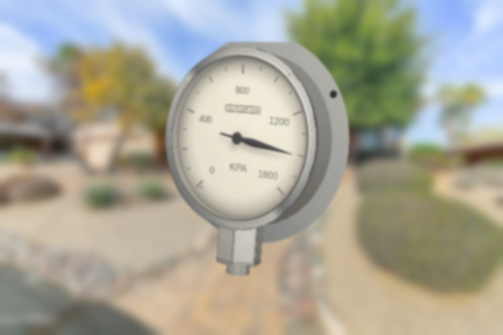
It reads 1400 kPa
